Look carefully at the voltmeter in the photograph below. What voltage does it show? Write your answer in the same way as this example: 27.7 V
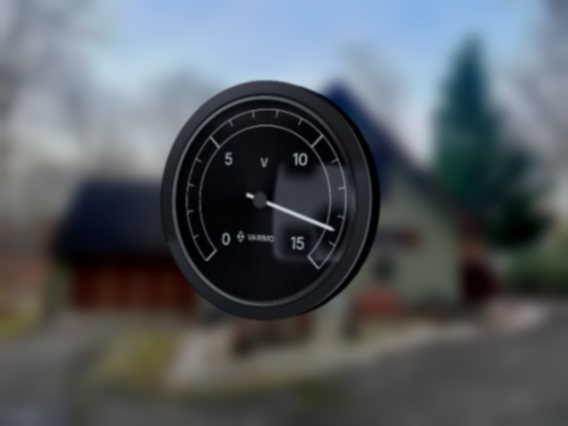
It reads 13.5 V
